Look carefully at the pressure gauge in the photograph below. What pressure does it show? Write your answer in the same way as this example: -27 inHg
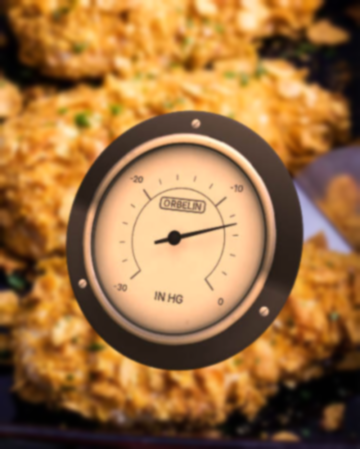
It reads -7 inHg
